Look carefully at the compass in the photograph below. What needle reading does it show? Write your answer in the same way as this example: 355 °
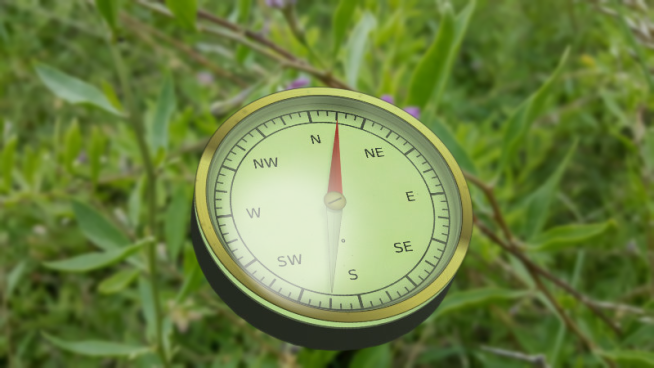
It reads 15 °
